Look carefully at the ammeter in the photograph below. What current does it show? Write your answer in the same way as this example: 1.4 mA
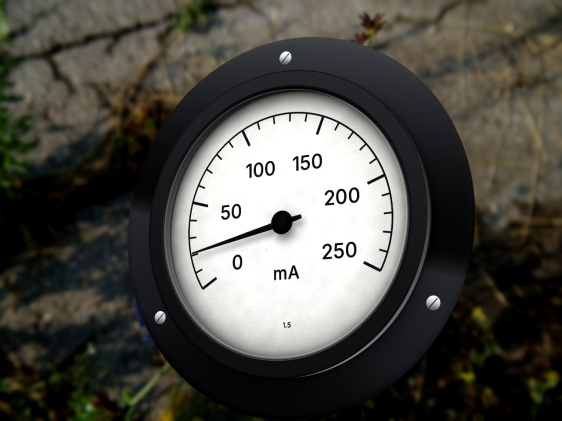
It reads 20 mA
